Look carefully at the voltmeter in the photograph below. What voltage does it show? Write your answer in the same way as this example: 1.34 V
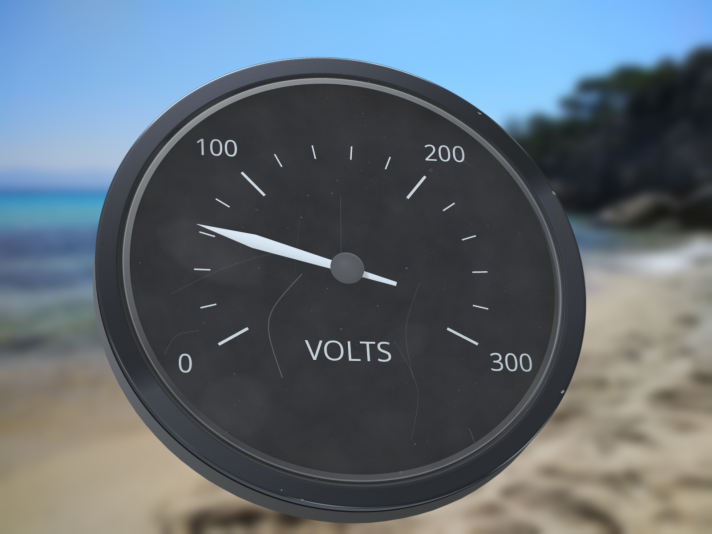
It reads 60 V
